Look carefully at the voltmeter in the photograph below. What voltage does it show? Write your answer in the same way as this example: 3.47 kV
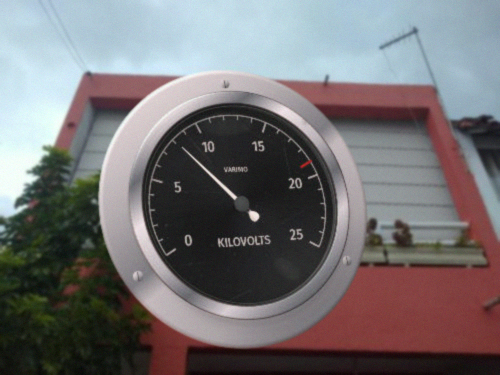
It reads 8 kV
